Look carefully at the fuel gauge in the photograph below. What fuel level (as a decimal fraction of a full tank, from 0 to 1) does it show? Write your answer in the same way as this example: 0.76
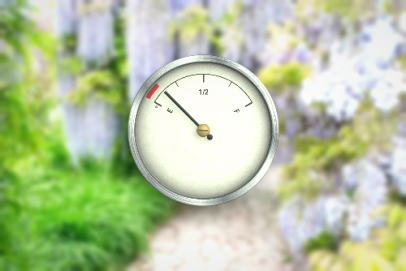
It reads 0.125
